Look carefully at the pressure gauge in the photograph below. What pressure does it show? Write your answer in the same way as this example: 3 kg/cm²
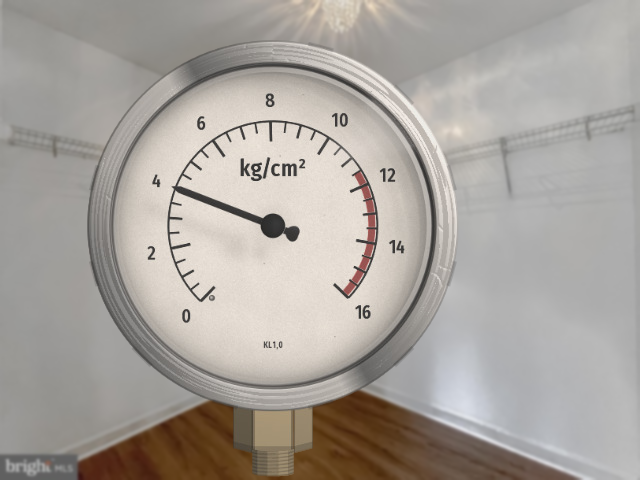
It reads 4 kg/cm²
